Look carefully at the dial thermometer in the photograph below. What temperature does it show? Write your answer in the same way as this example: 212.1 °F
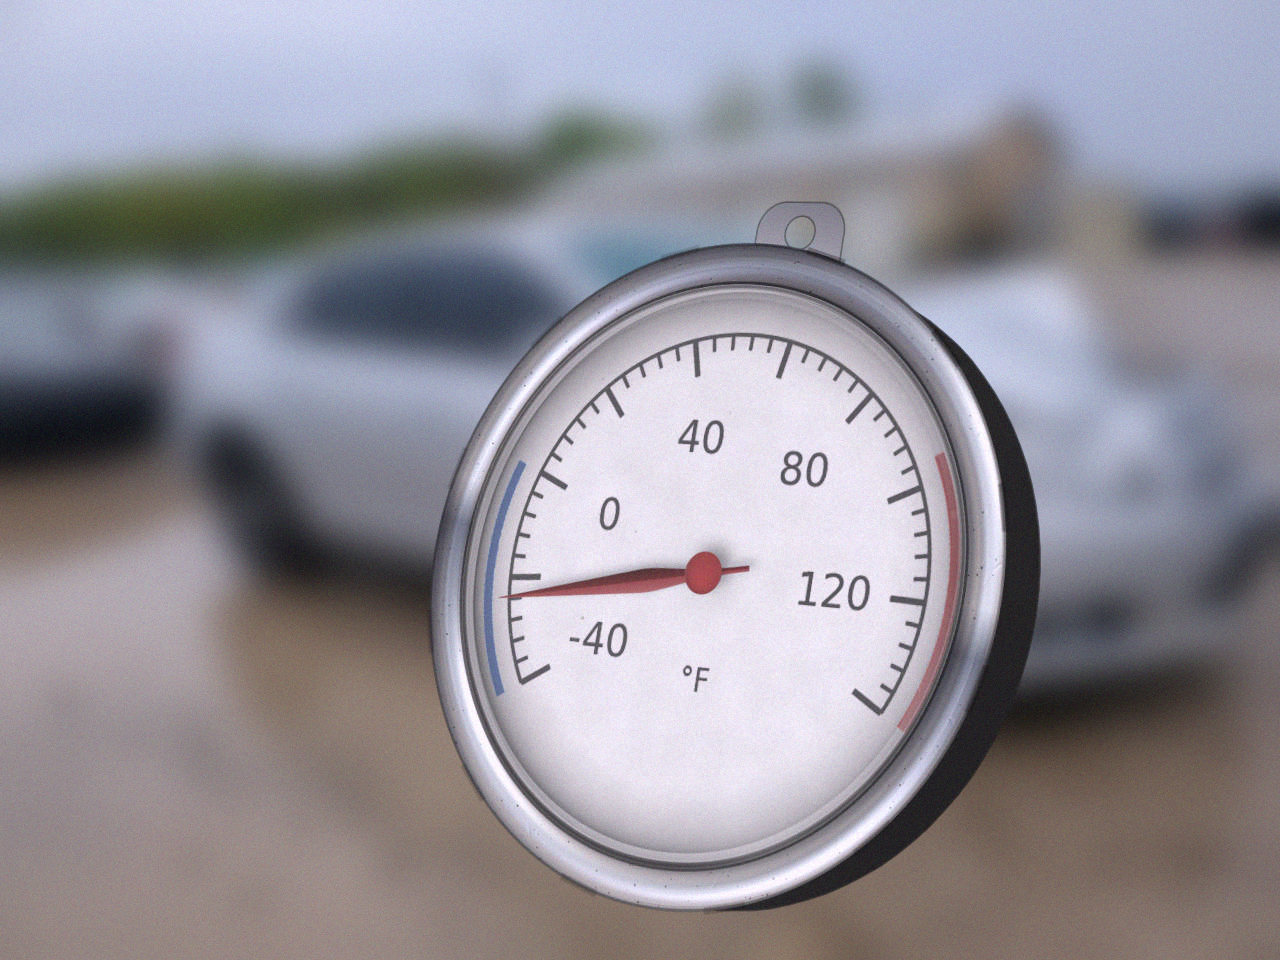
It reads -24 °F
